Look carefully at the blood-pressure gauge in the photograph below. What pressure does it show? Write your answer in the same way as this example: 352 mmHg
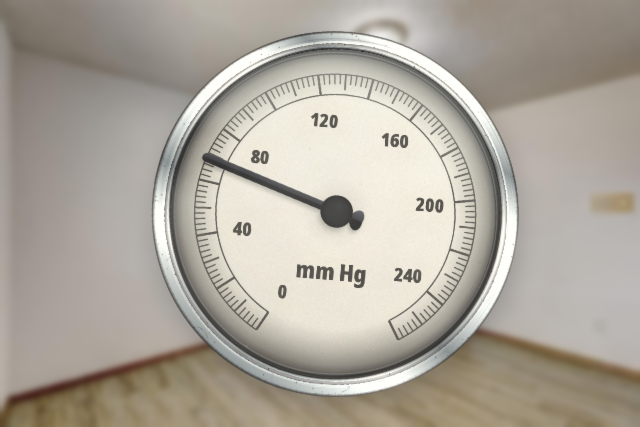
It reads 68 mmHg
